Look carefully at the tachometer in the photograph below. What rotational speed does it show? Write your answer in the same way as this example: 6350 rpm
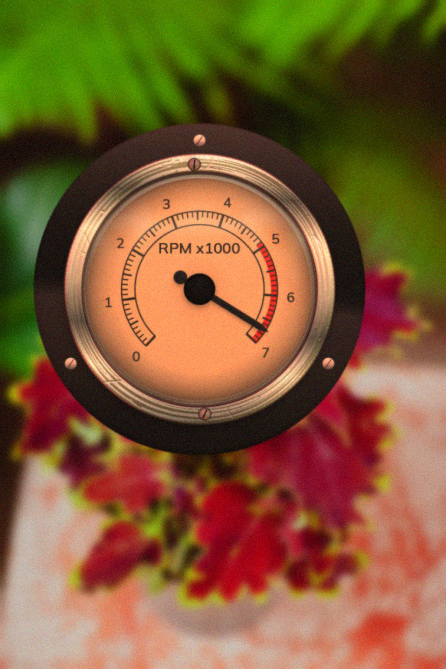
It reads 6700 rpm
